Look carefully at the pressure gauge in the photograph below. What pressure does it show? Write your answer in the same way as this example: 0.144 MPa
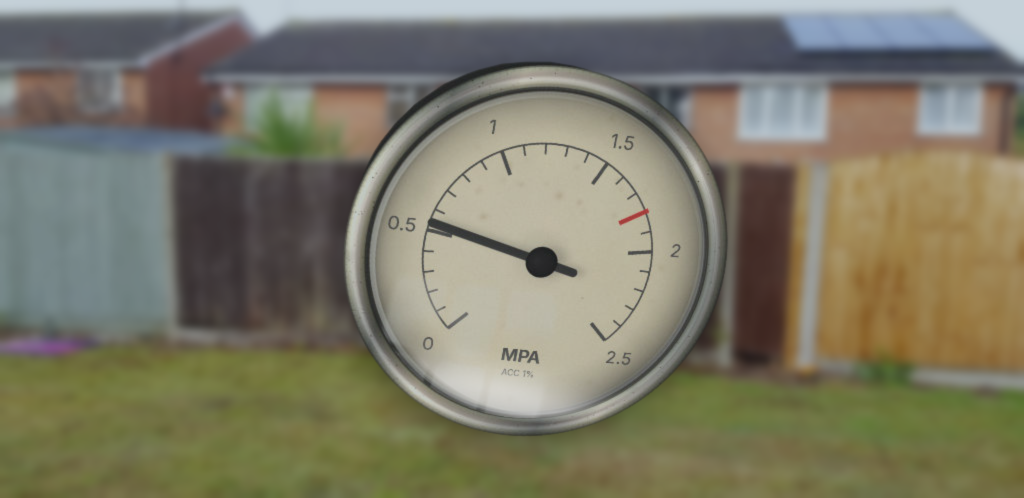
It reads 0.55 MPa
